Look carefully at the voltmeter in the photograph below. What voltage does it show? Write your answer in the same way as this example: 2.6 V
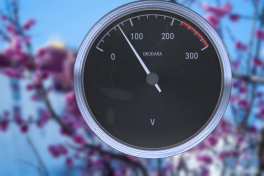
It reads 70 V
